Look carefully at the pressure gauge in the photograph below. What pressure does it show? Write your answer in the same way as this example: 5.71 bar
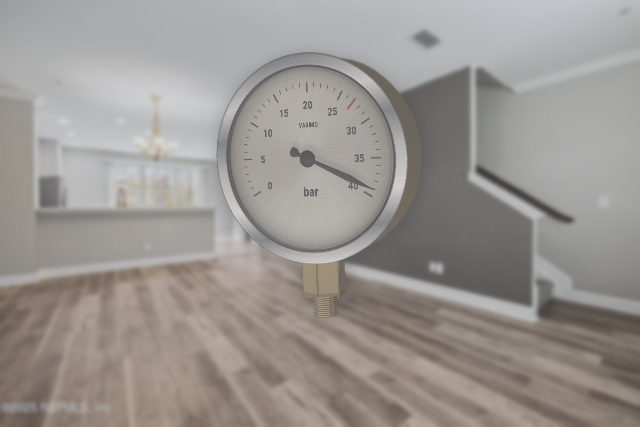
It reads 39 bar
